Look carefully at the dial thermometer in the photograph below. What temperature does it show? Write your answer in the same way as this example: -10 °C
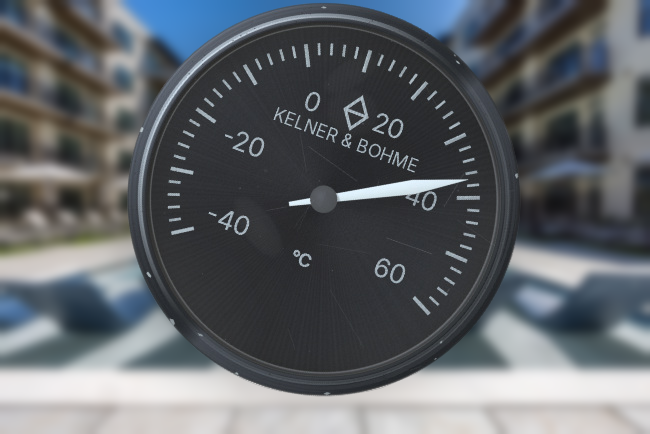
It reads 37 °C
